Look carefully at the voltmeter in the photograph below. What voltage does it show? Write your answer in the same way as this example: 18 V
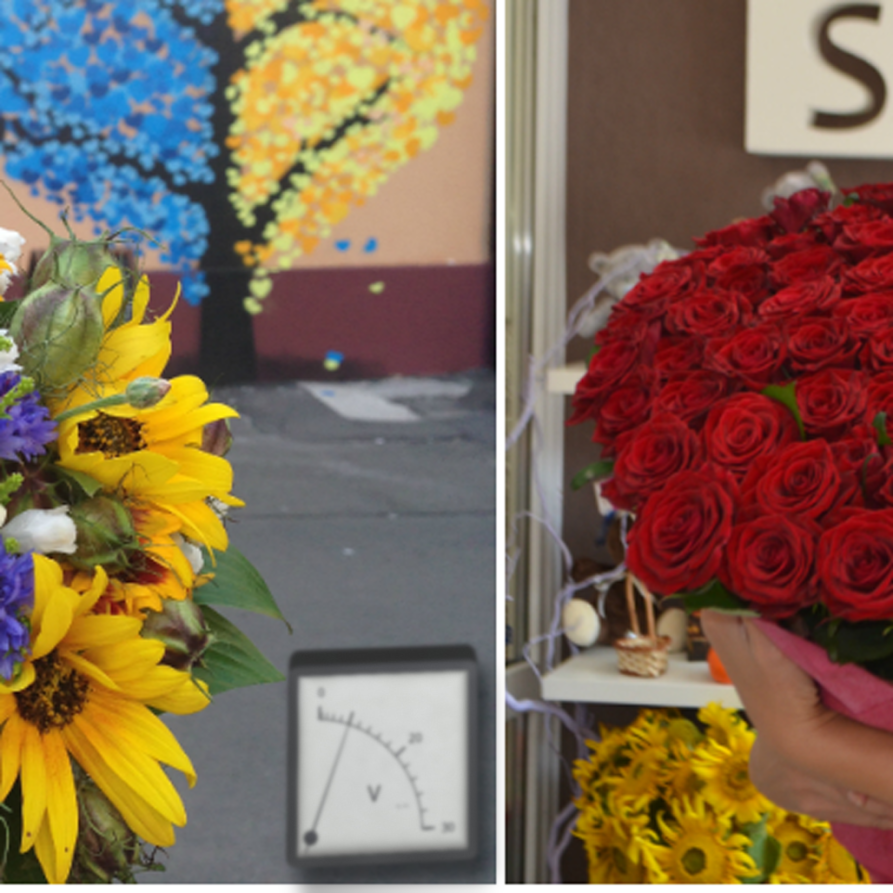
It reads 10 V
